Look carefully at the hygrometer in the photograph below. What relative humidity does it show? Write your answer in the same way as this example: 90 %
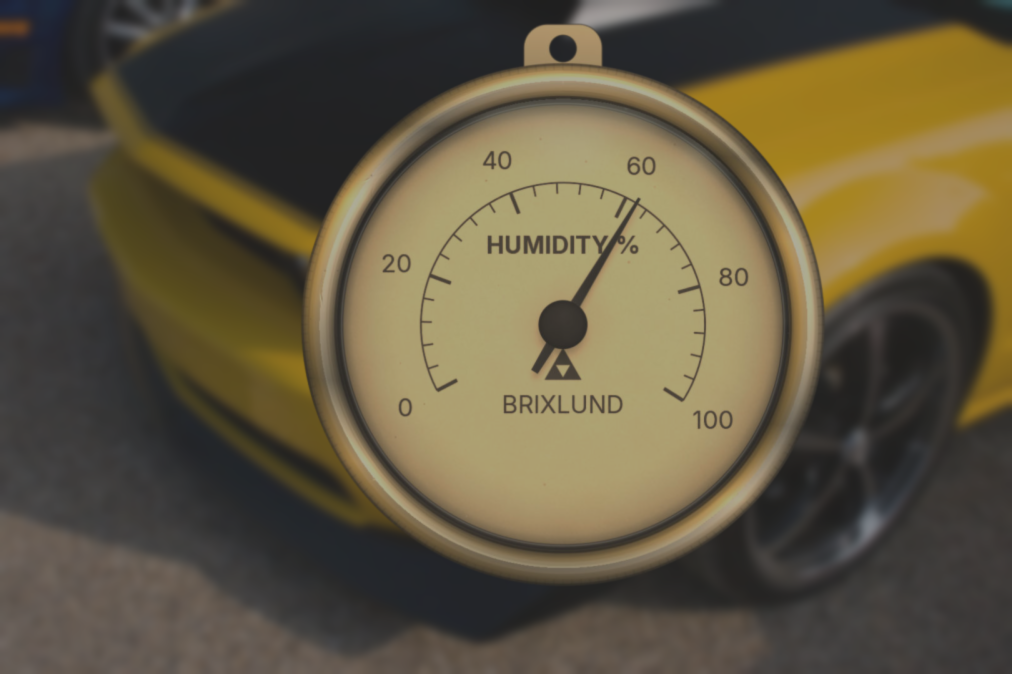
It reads 62 %
